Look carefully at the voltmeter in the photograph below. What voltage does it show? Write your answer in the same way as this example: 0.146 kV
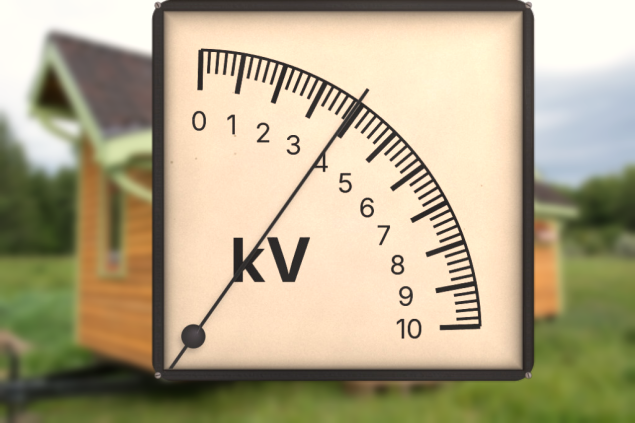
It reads 3.9 kV
